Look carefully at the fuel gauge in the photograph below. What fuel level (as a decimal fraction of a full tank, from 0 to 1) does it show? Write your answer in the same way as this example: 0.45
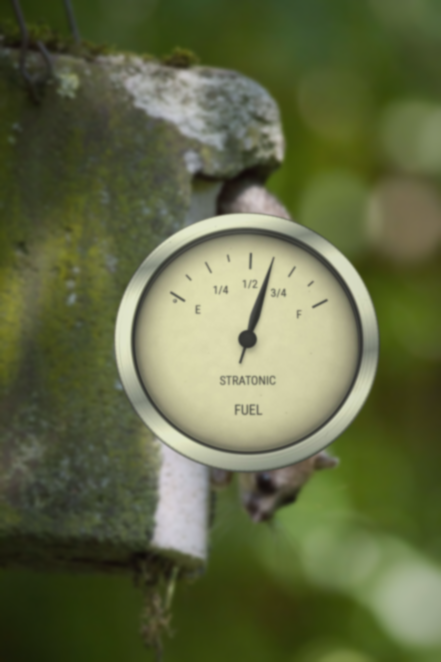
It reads 0.625
